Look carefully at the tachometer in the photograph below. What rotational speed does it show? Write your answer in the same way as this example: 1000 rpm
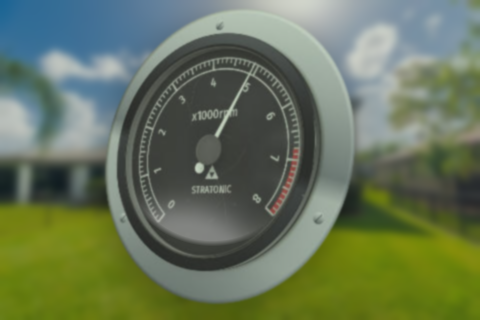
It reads 5000 rpm
